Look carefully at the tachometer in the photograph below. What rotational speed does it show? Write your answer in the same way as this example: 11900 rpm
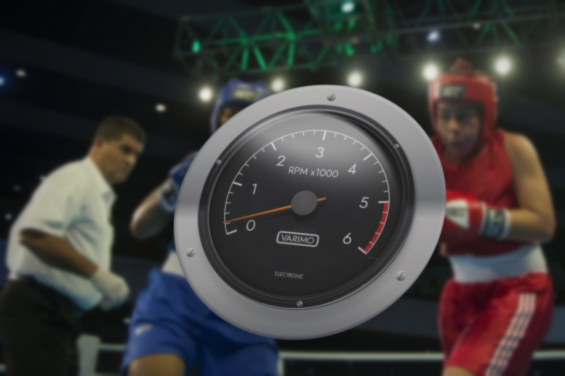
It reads 200 rpm
